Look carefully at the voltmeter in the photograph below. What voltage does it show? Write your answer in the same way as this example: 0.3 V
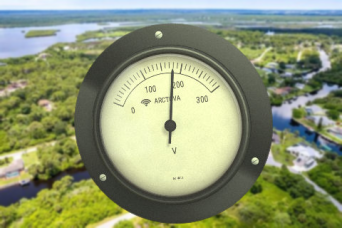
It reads 180 V
